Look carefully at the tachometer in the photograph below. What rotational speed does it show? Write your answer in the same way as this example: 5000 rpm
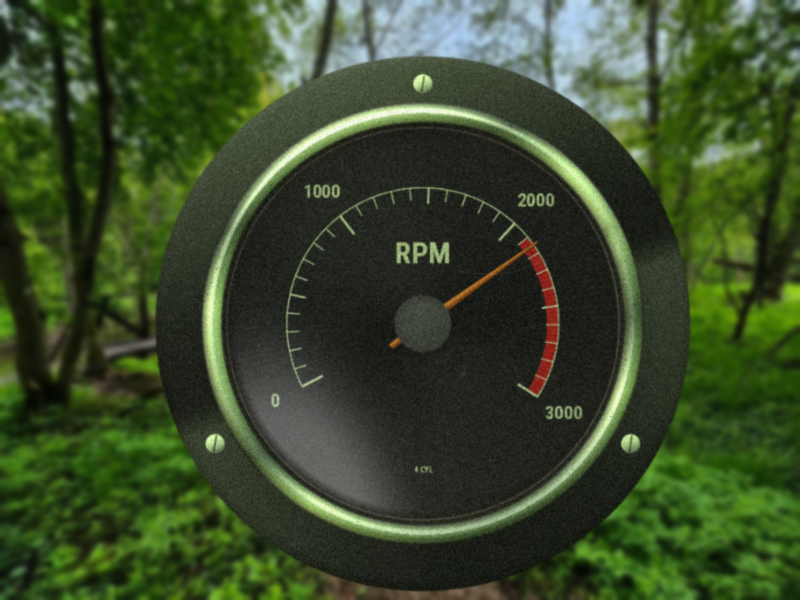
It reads 2150 rpm
